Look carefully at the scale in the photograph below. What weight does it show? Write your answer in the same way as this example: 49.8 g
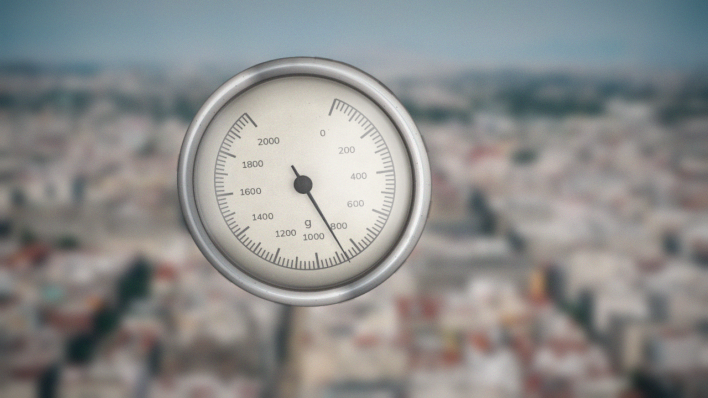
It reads 860 g
